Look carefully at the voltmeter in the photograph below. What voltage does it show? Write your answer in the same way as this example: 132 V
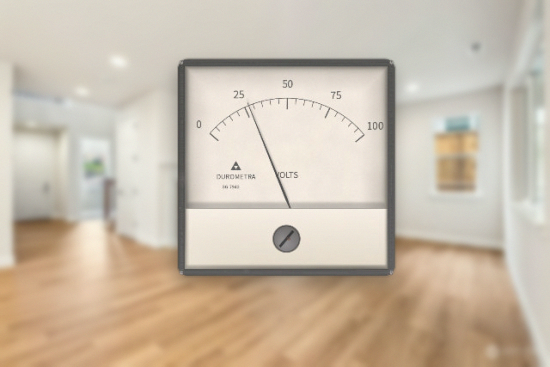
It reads 27.5 V
